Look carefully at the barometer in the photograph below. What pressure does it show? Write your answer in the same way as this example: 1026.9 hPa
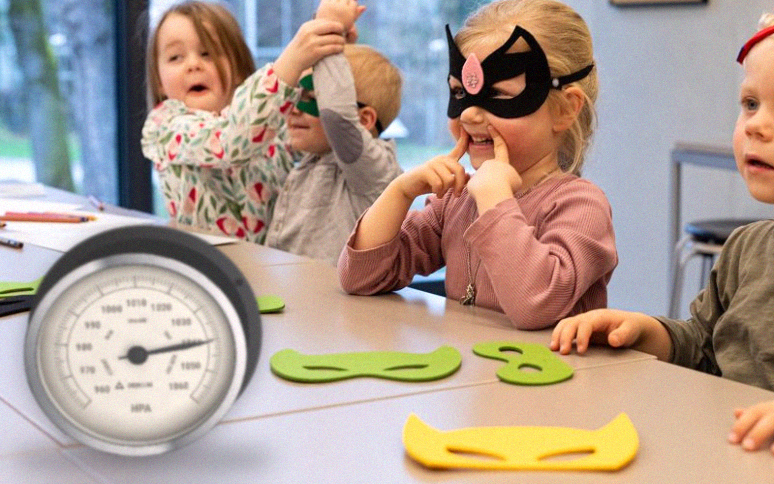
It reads 1040 hPa
